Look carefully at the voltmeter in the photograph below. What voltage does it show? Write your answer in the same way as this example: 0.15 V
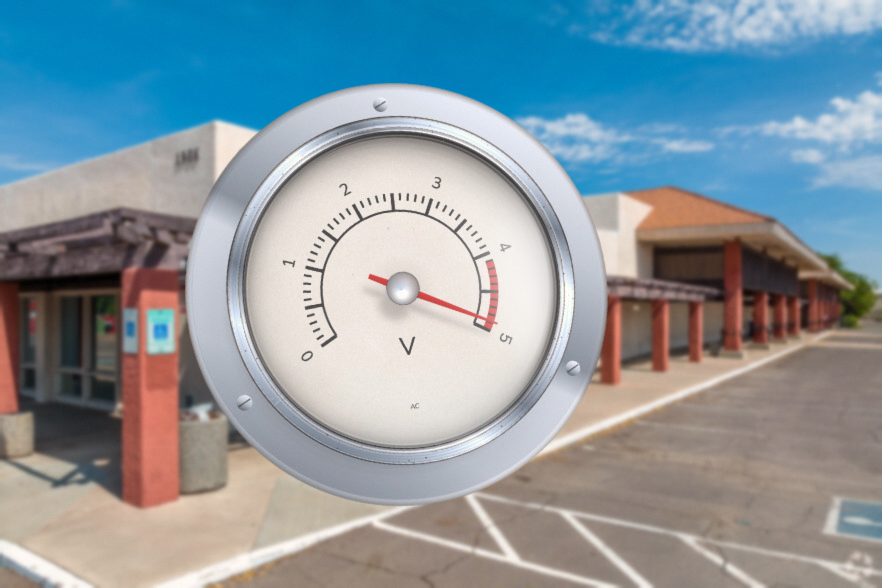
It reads 4.9 V
